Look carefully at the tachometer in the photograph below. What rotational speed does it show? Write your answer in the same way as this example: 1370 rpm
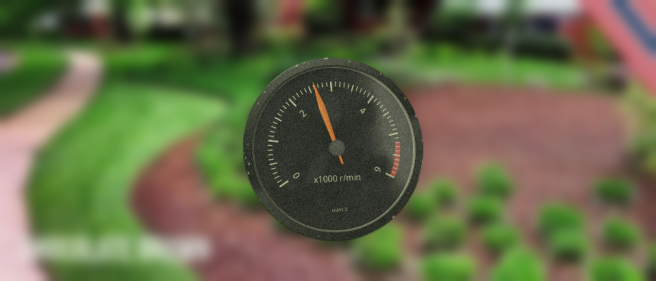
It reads 2600 rpm
